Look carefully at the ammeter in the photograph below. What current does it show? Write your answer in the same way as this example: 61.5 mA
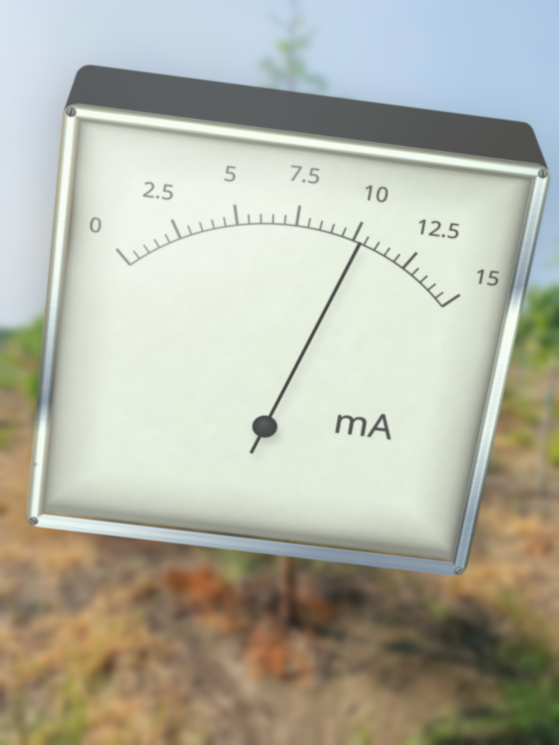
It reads 10.25 mA
